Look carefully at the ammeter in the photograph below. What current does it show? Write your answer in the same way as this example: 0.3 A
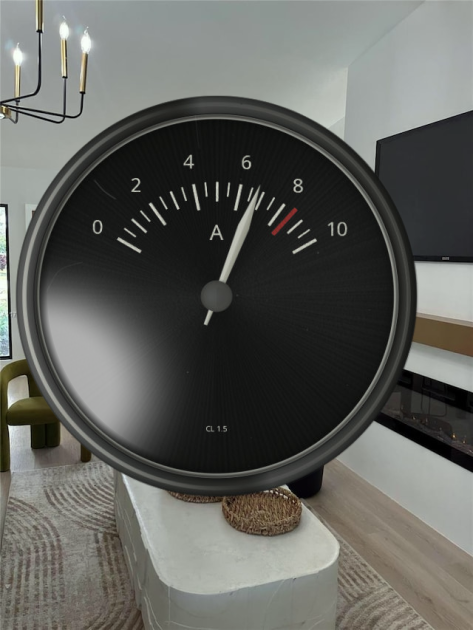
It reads 6.75 A
